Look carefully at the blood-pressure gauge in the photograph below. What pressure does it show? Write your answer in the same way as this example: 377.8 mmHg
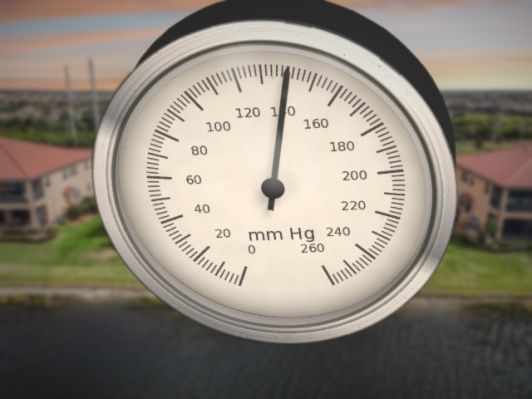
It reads 140 mmHg
